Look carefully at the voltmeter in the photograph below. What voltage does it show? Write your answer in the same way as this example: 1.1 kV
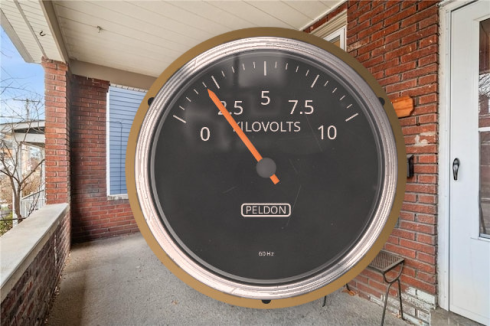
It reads 2 kV
